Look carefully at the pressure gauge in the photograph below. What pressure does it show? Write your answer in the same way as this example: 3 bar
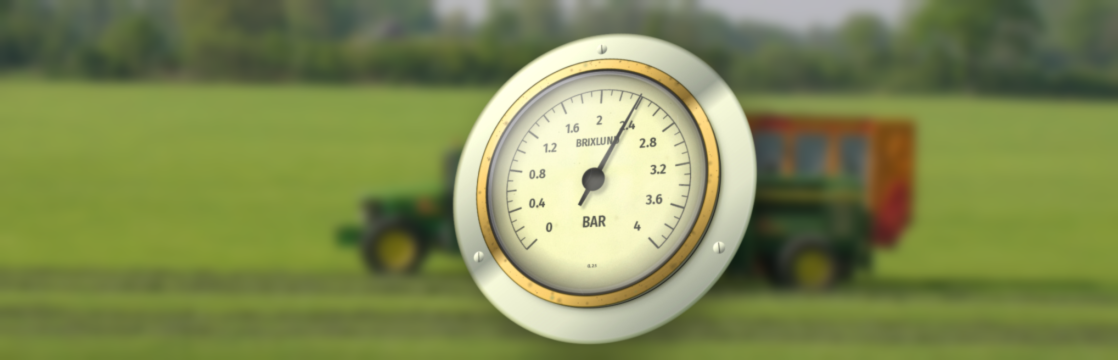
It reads 2.4 bar
